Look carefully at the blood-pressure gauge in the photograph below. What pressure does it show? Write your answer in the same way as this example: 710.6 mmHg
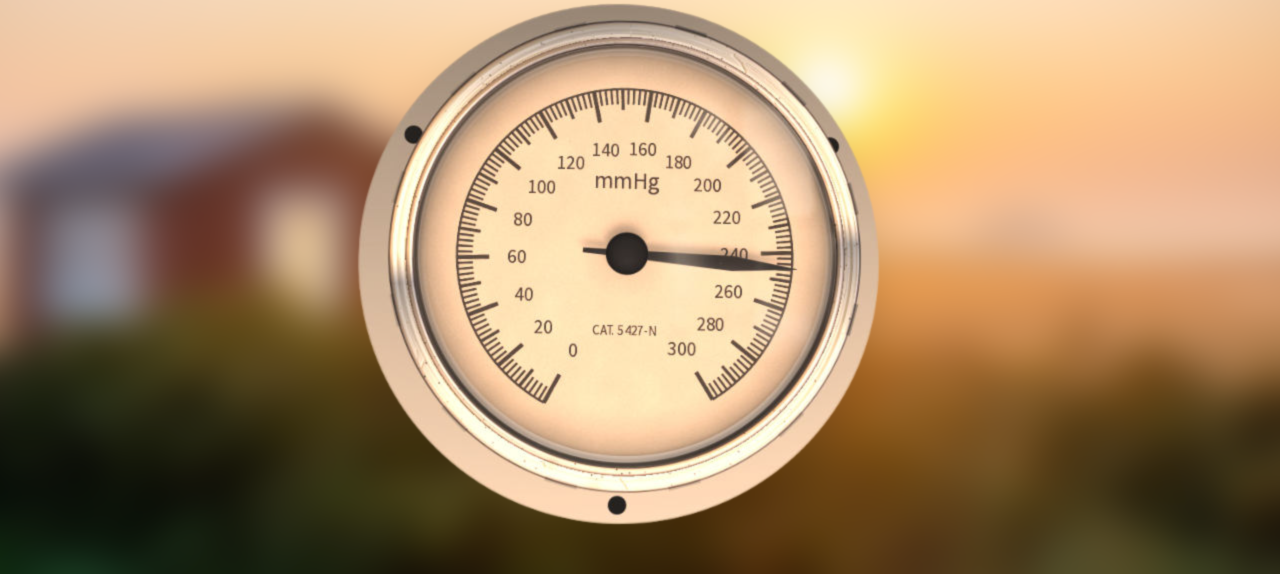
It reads 246 mmHg
